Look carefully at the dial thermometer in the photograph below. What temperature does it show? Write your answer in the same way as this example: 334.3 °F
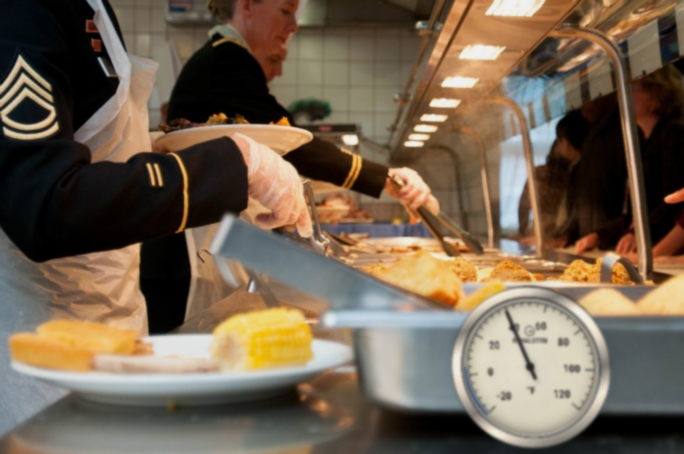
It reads 40 °F
